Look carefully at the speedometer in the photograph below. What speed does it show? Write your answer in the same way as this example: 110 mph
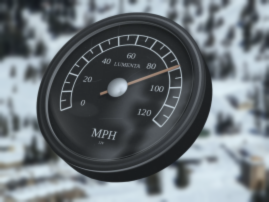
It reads 90 mph
